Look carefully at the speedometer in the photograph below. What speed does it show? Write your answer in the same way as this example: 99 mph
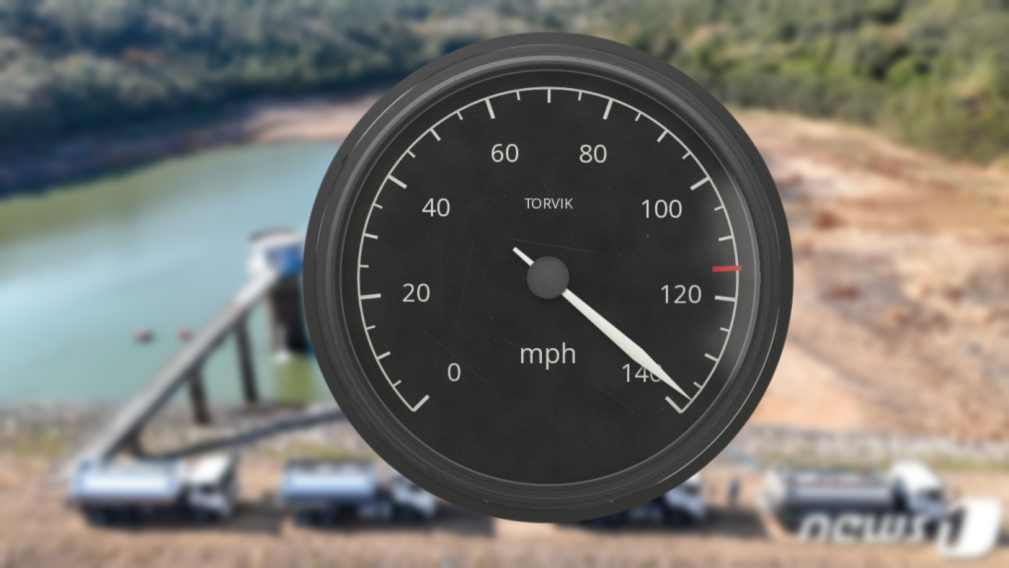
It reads 137.5 mph
